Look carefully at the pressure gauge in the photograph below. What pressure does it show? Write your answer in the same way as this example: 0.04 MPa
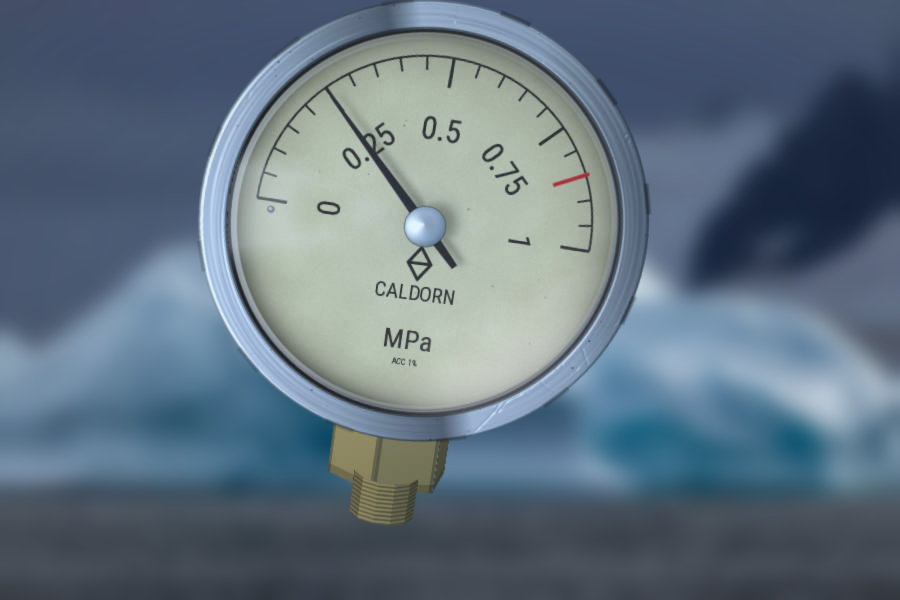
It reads 0.25 MPa
